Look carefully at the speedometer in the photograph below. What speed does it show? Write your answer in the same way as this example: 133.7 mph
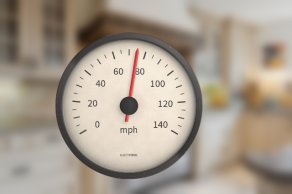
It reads 75 mph
